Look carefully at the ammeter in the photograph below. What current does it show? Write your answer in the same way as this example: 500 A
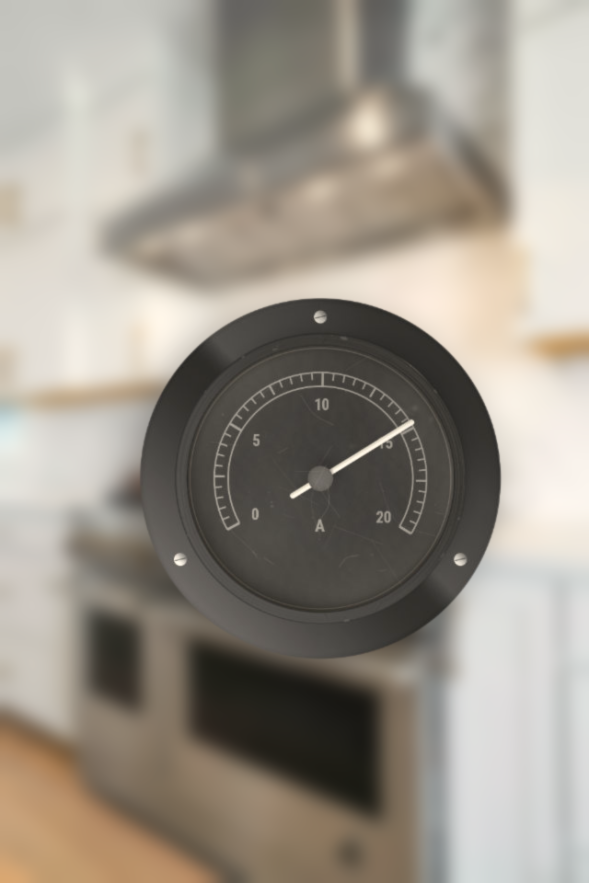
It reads 14.75 A
